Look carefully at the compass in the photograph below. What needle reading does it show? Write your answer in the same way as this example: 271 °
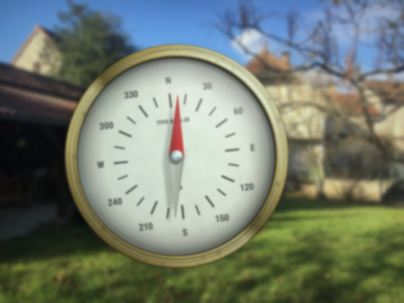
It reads 7.5 °
